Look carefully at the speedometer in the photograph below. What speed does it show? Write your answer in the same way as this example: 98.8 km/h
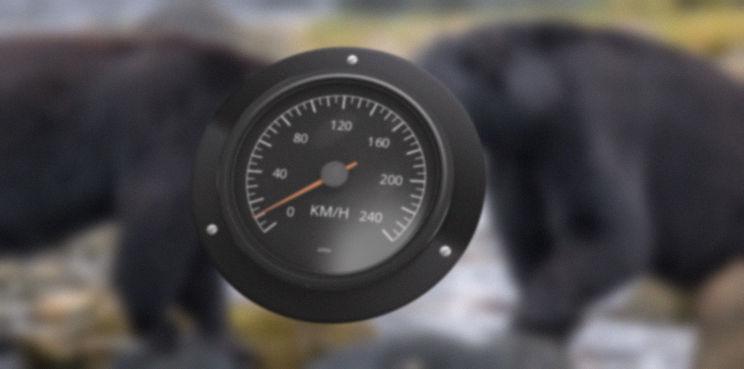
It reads 10 km/h
